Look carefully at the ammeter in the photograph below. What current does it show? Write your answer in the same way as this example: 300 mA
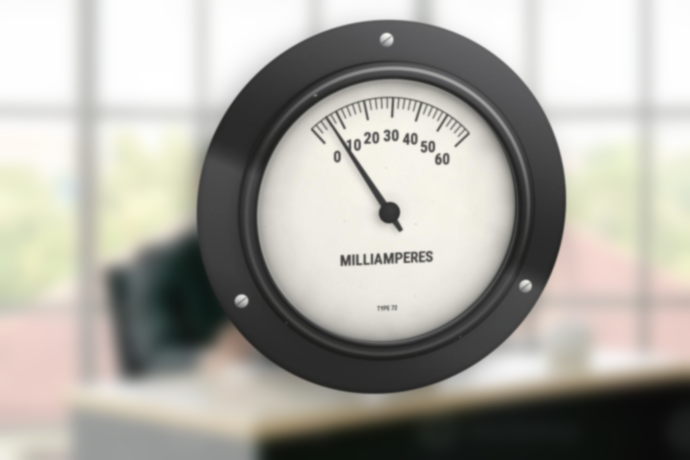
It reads 6 mA
